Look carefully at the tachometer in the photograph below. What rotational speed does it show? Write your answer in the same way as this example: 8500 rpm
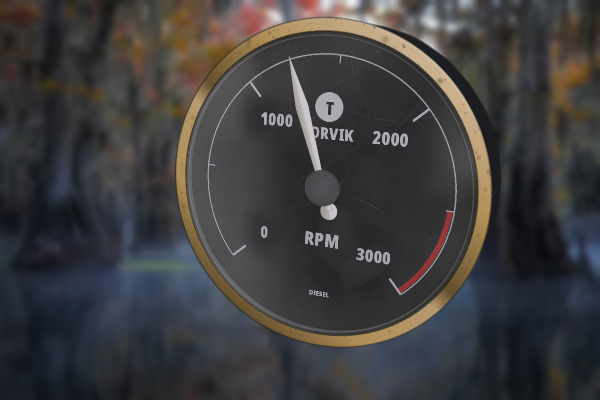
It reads 1250 rpm
